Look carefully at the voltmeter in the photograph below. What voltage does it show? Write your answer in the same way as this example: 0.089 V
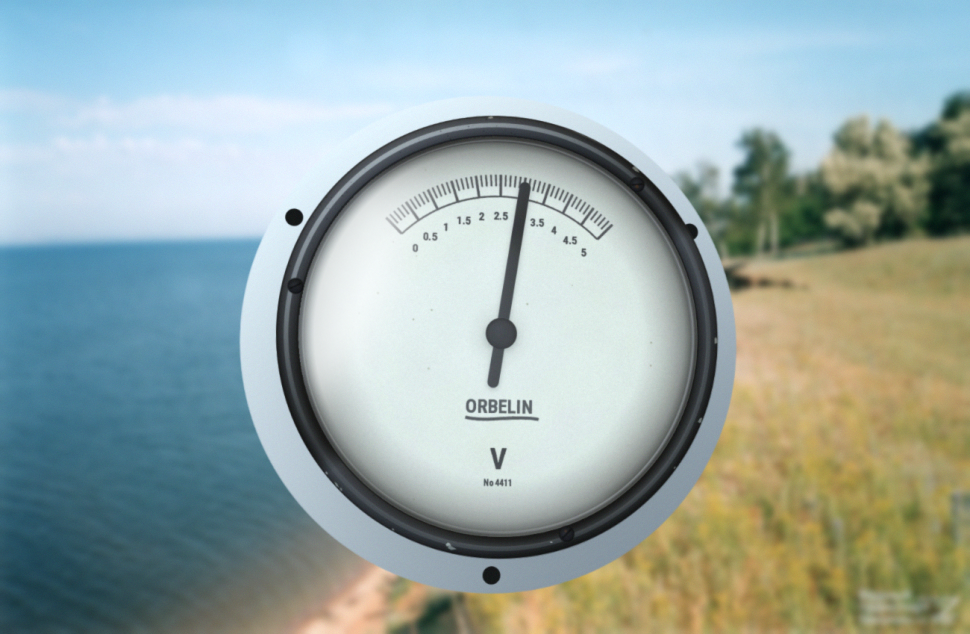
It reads 3 V
